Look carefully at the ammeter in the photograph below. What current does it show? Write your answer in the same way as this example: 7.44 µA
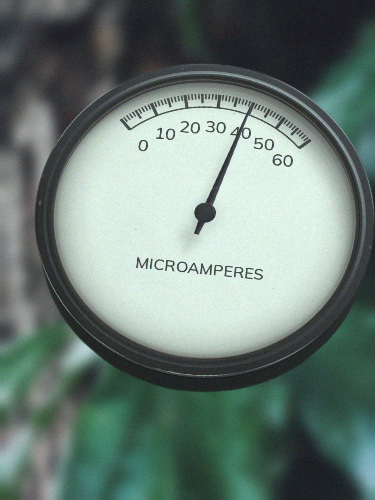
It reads 40 µA
